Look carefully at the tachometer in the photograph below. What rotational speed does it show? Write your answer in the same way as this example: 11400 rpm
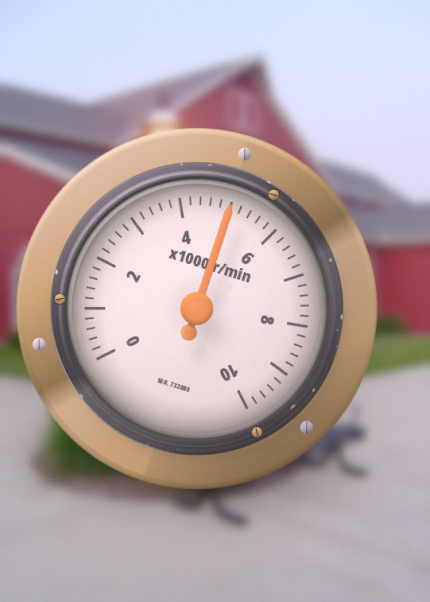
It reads 5000 rpm
